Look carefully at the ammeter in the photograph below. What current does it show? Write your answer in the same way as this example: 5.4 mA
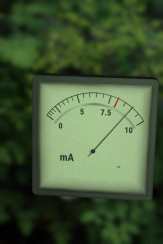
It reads 9 mA
